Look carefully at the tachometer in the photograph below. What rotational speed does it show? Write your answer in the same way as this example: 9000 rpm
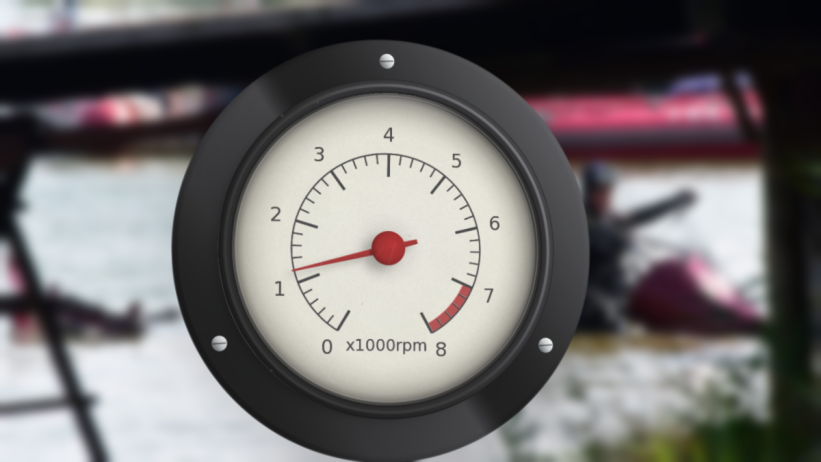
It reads 1200 rpm
